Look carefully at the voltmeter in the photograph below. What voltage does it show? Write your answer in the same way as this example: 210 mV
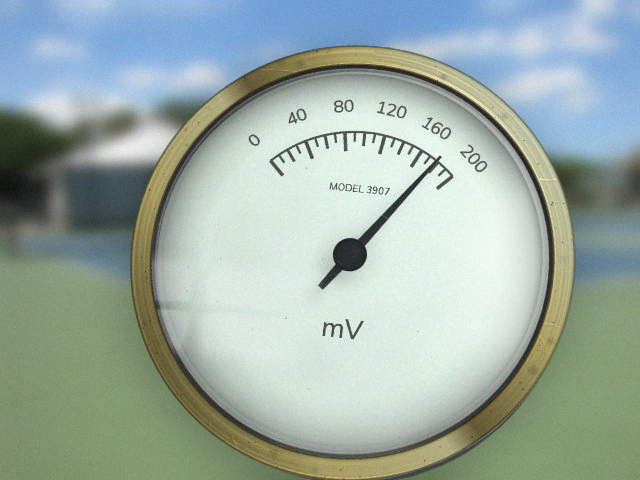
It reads 180 mV
